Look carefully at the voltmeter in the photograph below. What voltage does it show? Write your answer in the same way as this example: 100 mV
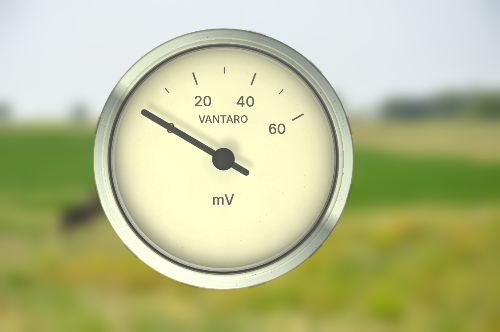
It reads 0 mV
